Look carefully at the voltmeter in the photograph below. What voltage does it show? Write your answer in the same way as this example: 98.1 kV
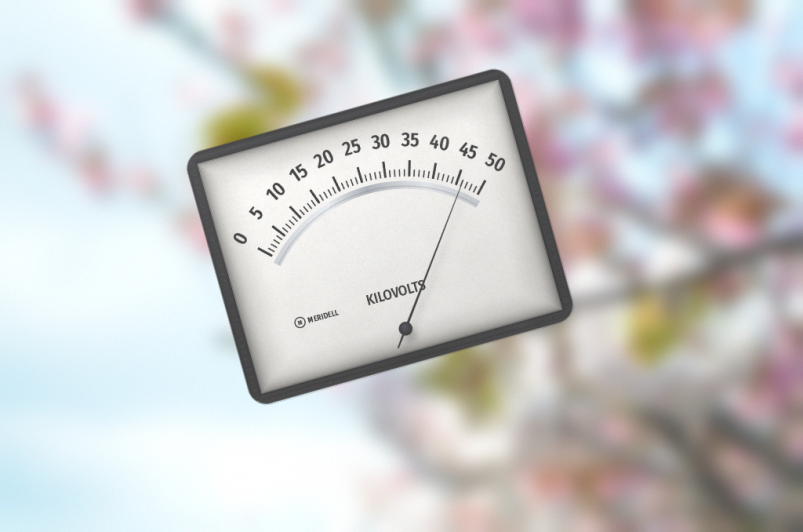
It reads 46 kV
